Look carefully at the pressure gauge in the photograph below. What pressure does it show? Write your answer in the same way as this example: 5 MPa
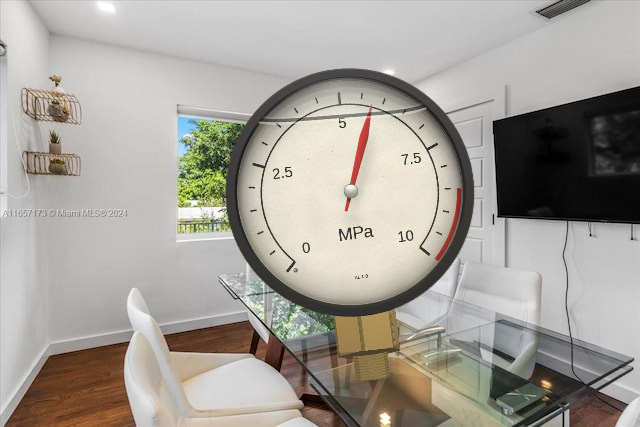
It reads 5.75 MPa
